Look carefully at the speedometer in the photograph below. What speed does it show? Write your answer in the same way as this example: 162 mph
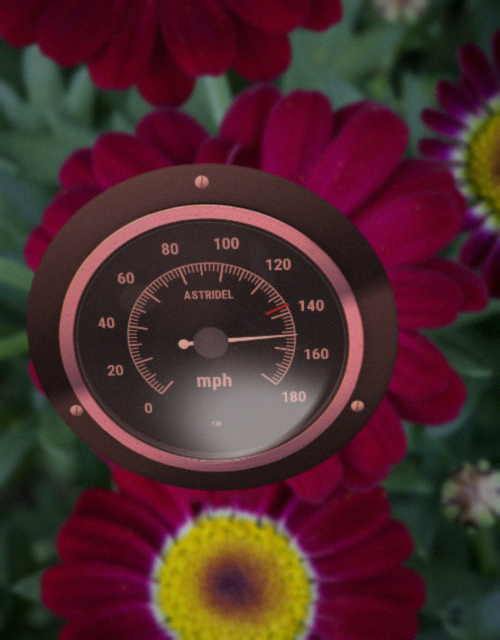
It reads 150 mph
